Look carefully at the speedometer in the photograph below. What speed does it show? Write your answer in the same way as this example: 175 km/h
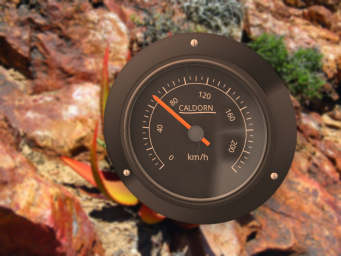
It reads 70 km/h
